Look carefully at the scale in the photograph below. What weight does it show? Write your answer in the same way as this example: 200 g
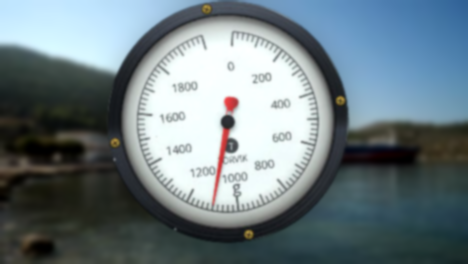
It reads 1100 g
